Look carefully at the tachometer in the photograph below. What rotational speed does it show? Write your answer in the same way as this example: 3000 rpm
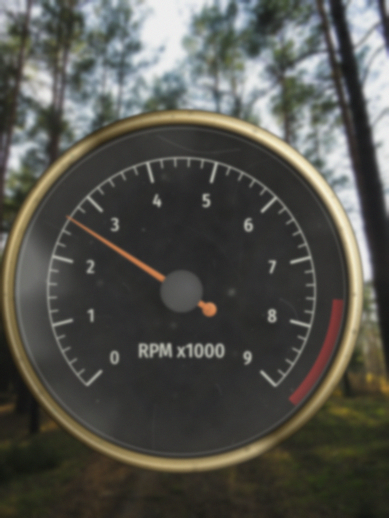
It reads 2600 rpm
